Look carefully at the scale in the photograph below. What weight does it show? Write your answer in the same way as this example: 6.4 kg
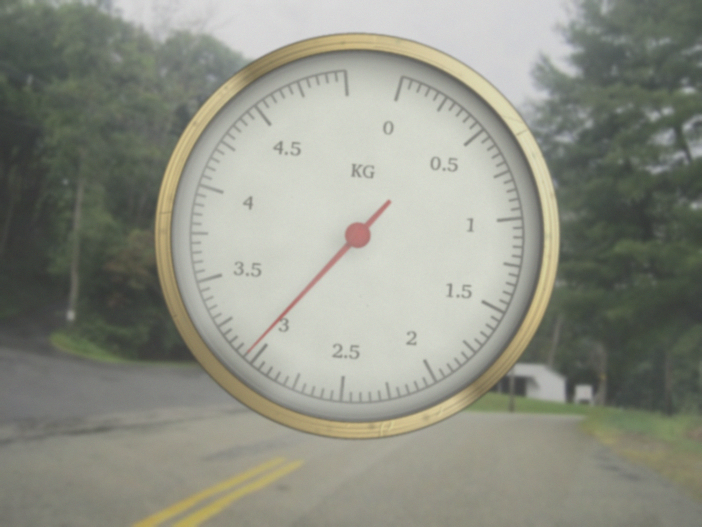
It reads 3.05 kg
